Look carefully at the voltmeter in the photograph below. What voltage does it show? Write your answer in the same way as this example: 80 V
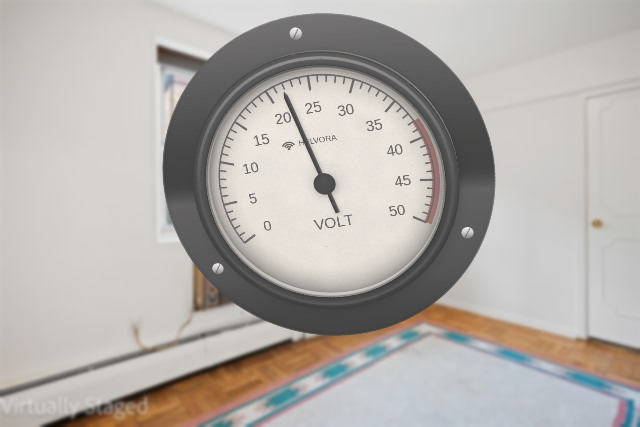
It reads 22 V
